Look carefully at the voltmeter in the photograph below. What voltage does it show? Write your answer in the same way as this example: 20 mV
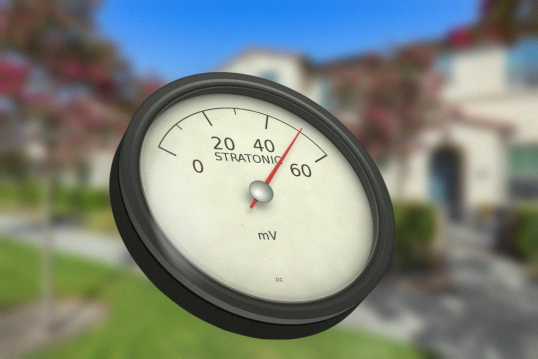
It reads 50 mV
